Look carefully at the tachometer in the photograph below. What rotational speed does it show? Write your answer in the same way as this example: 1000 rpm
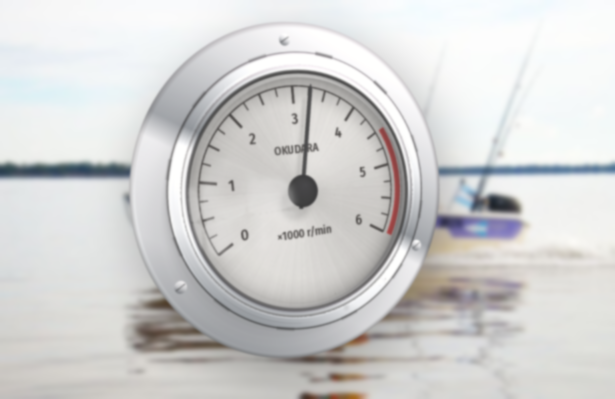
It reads 3250 rpm
